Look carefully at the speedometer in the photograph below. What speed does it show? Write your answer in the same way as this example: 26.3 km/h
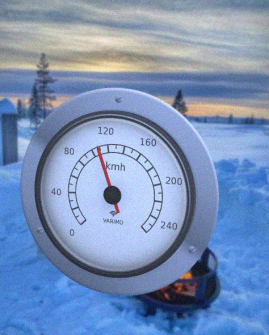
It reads 110 km/h
